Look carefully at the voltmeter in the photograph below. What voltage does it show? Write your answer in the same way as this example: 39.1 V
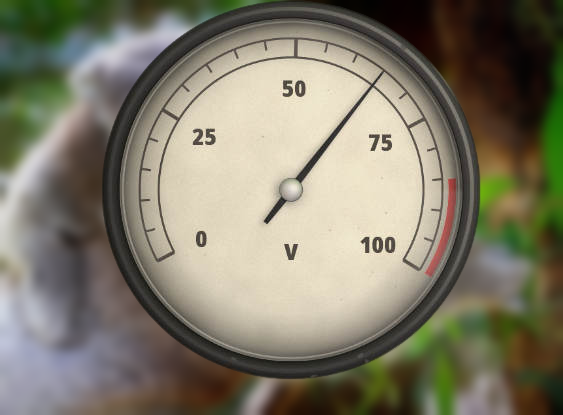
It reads 65 V
